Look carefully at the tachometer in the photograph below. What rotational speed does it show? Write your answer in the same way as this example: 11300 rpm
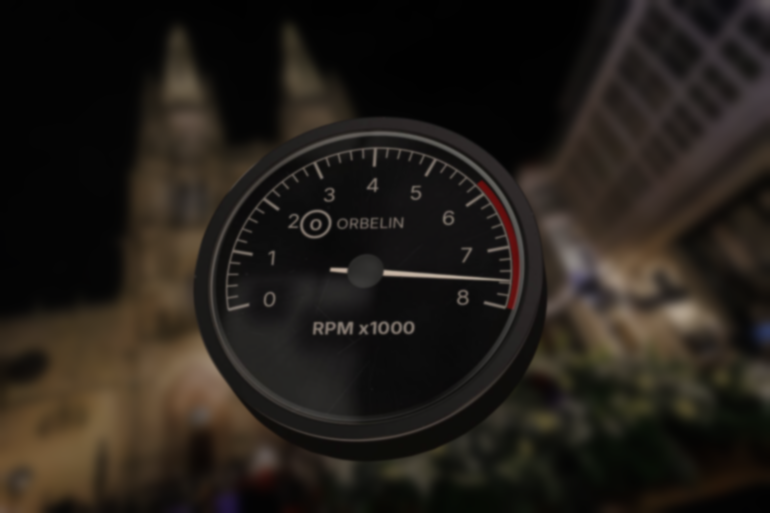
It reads 7600 rpm
